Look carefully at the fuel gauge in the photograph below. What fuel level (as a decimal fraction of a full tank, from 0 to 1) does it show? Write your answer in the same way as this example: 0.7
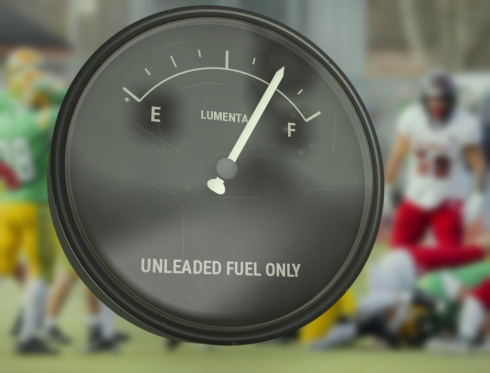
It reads 0.75
